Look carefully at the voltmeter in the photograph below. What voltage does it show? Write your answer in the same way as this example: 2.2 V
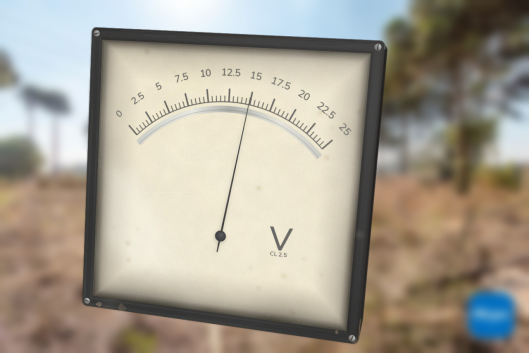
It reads 15 V
